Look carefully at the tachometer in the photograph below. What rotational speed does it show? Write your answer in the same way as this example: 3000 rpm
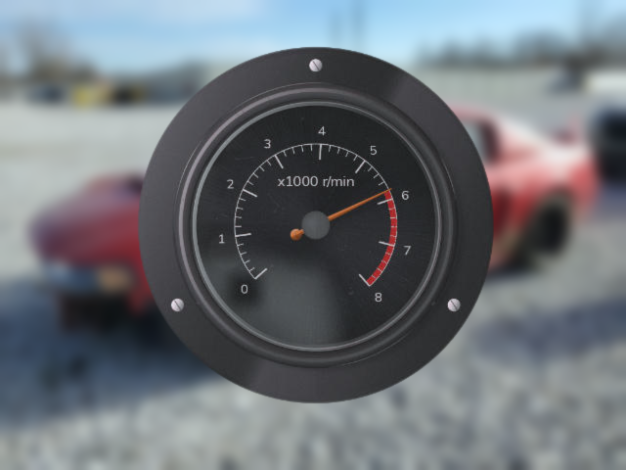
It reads 5800 rpm
